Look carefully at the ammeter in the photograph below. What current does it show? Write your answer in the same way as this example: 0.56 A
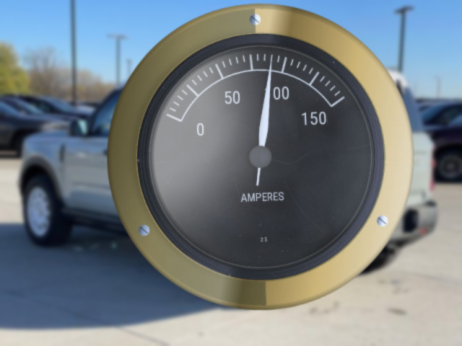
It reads 90 A
